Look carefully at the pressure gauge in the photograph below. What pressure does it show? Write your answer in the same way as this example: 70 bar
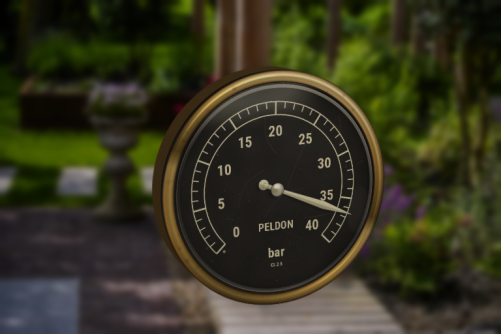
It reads 36.5 bar
